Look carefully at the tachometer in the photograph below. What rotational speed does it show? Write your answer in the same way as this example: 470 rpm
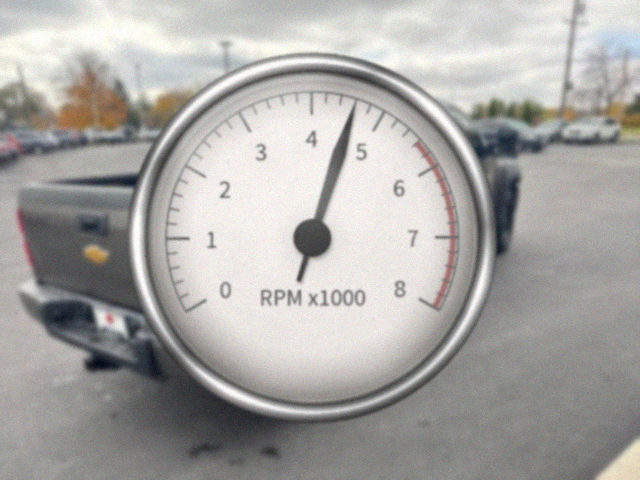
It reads 4600 rpm
